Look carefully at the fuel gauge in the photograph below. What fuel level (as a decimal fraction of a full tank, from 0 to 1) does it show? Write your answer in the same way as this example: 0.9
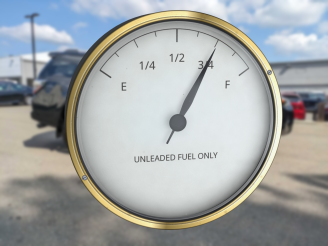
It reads 0.75
